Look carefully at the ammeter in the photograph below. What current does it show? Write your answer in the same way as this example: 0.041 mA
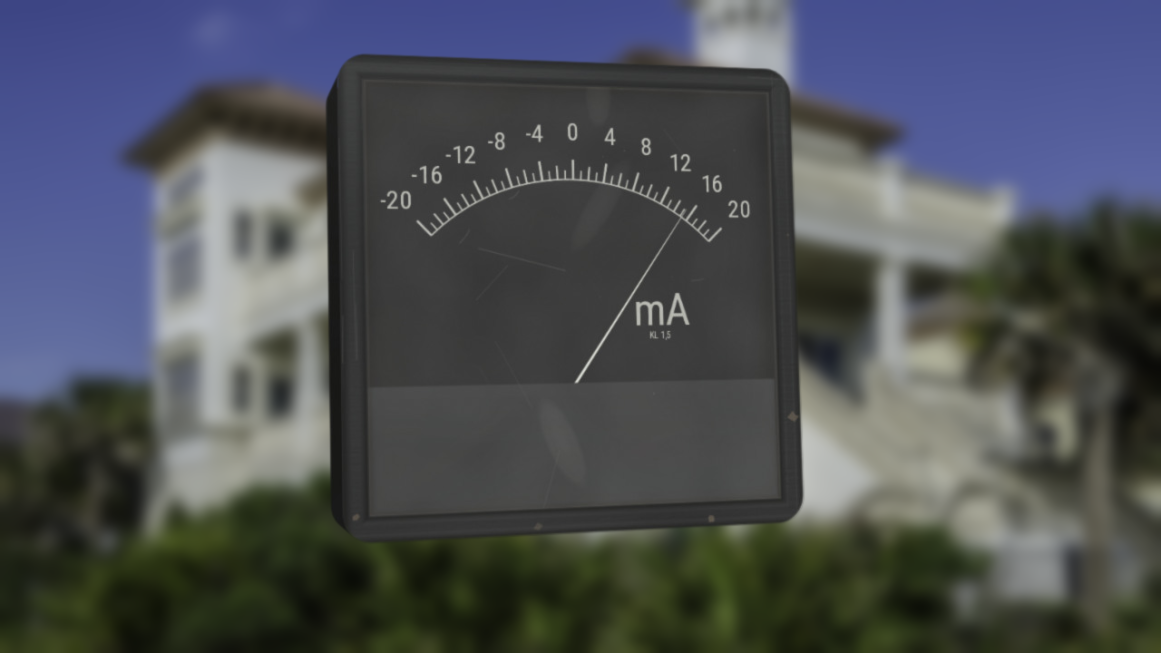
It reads 15 mA
